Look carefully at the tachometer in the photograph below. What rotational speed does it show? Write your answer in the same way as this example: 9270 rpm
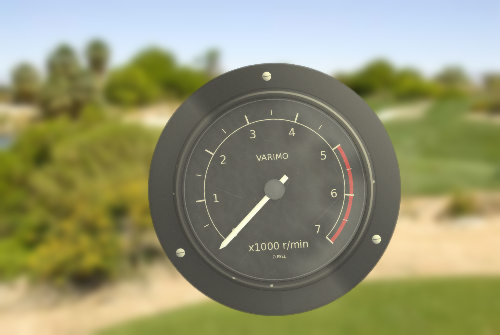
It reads 0 rpm
